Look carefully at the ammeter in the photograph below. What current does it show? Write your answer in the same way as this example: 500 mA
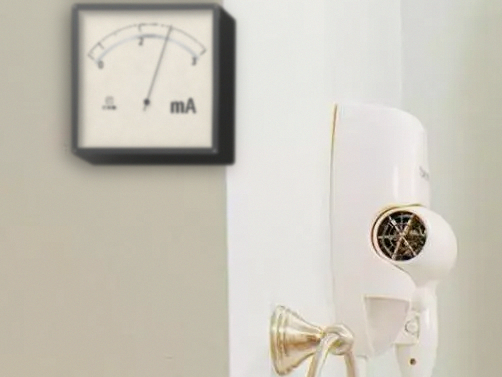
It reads 2.5 mA
